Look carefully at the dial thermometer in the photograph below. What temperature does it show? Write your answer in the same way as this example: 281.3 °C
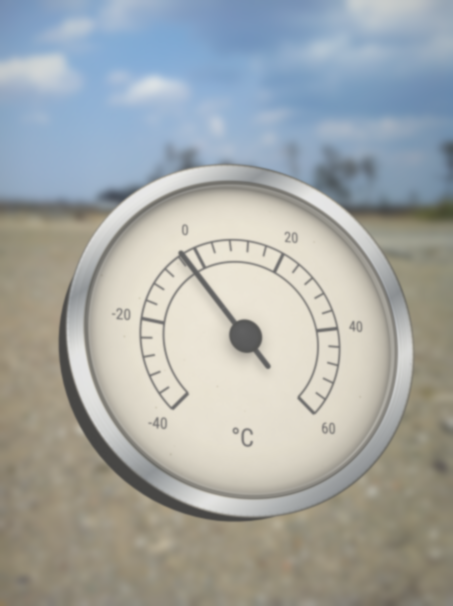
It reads -4 °C
